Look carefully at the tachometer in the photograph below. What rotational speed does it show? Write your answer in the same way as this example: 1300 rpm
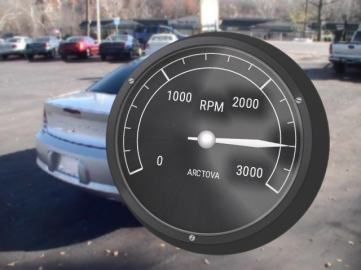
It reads 2600 rpm
